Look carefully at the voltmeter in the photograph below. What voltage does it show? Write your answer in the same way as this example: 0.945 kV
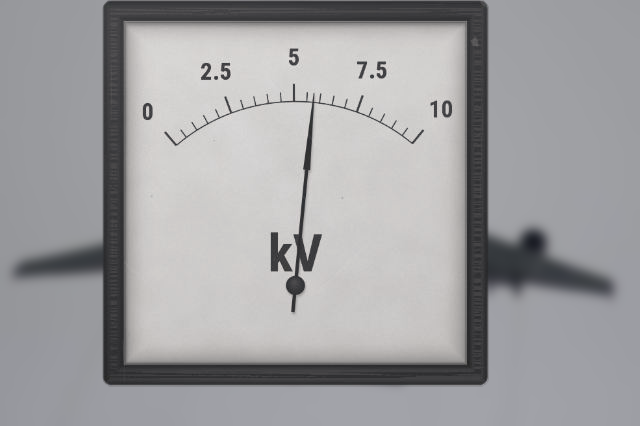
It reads 5.75 kV
